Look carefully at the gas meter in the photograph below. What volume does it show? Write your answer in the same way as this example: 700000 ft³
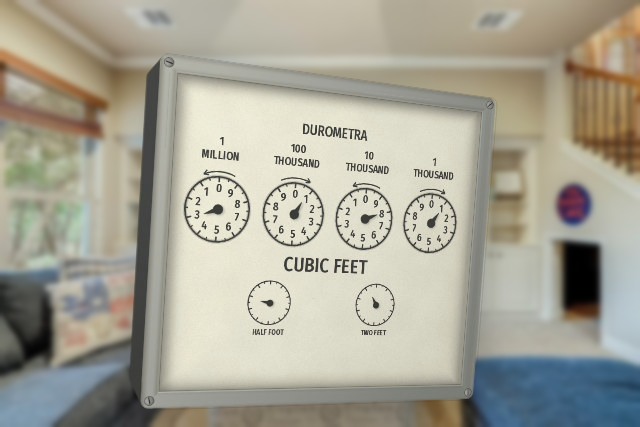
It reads 308100 ft³
